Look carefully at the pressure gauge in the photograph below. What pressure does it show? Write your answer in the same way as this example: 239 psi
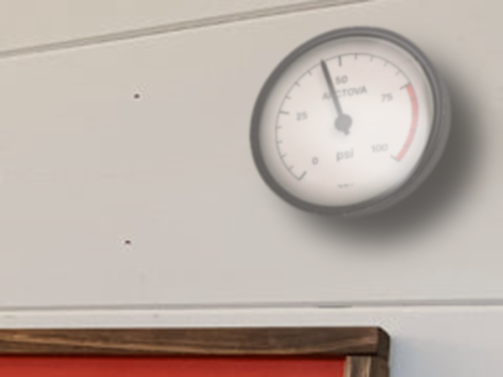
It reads 45 psi
